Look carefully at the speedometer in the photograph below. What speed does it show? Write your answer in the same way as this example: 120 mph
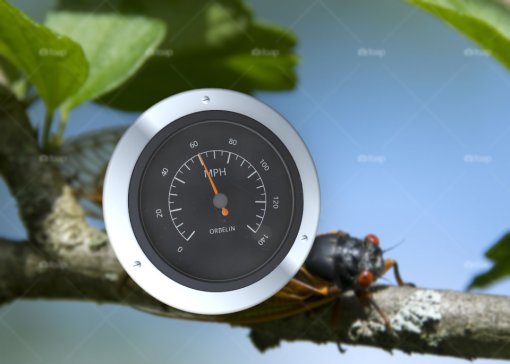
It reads 60 mph
